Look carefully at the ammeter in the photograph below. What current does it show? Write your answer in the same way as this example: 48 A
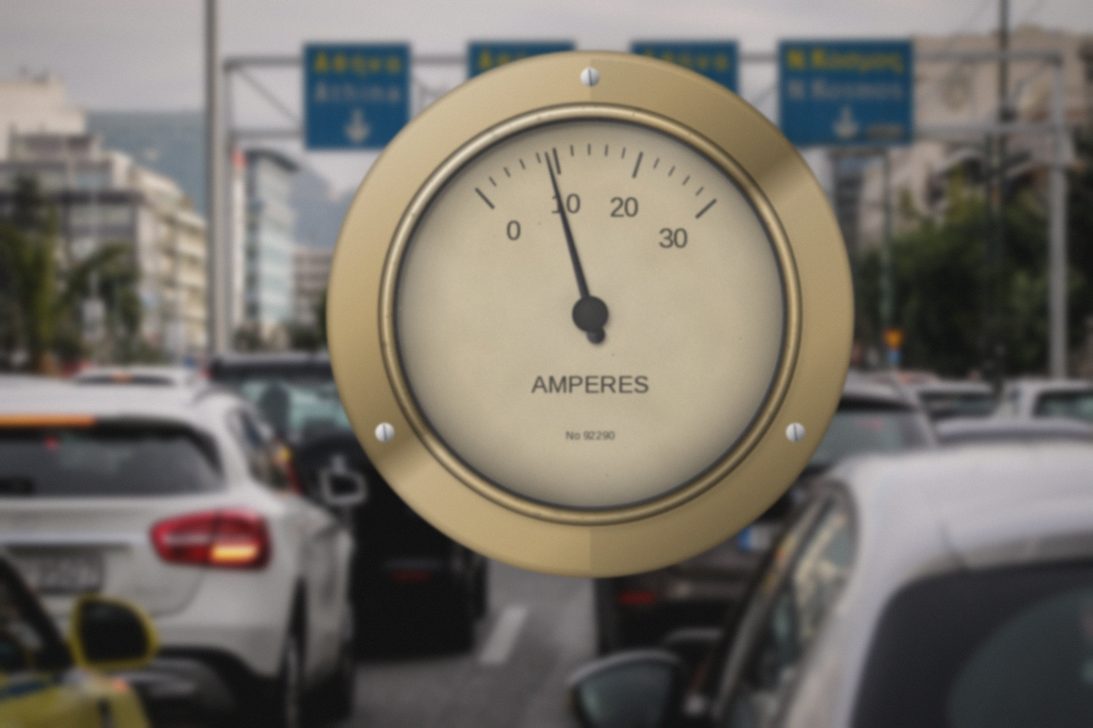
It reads 9 A
